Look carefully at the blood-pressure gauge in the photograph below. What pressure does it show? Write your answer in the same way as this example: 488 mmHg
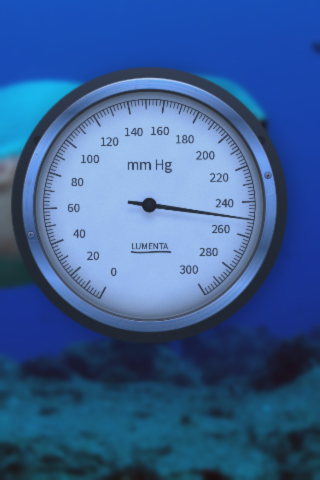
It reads 250 mmHg
